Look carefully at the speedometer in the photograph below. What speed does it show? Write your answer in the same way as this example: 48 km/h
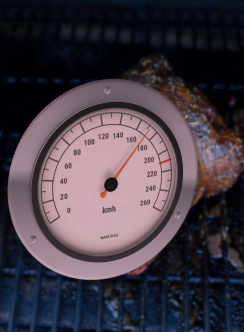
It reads 170 km/h
